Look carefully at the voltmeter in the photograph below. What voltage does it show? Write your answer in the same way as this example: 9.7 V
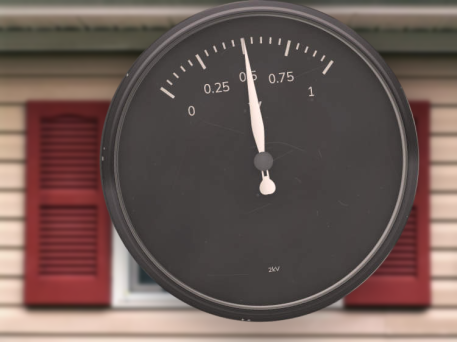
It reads 0.5 V
